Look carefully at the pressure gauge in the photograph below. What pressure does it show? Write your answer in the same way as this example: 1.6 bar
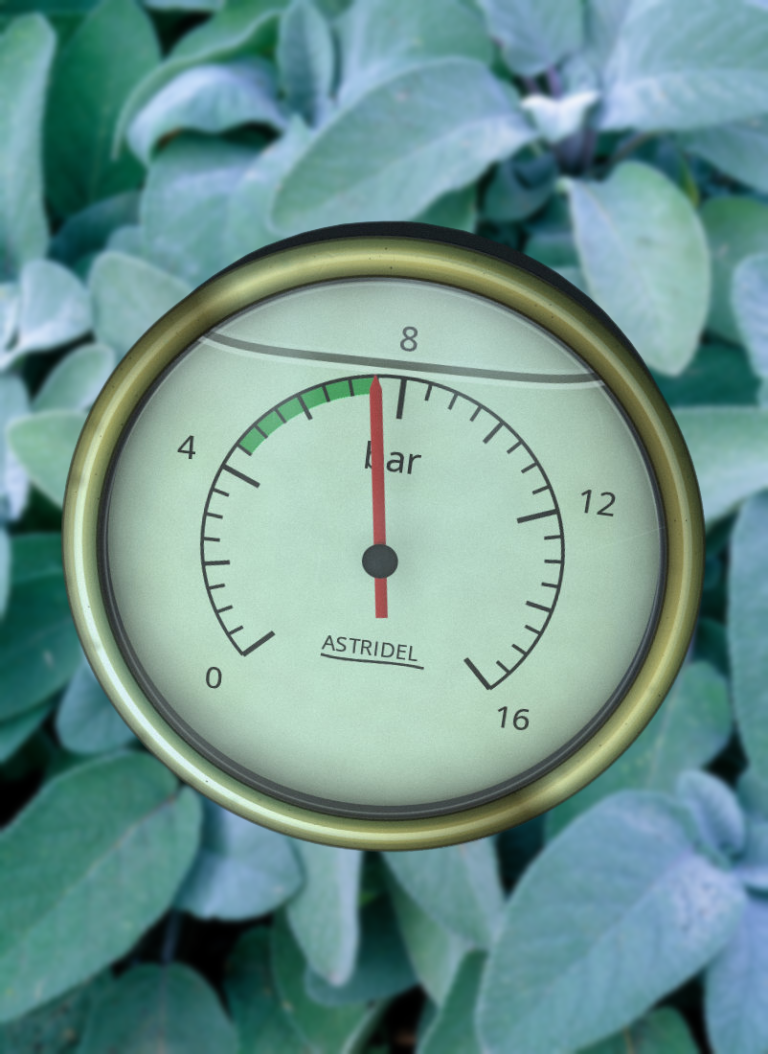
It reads 7.5 bar
